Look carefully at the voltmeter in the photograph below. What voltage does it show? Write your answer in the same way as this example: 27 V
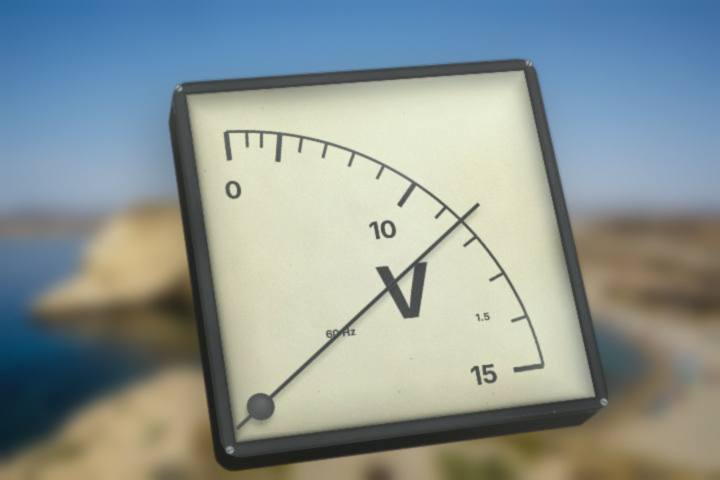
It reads 11.5 V
